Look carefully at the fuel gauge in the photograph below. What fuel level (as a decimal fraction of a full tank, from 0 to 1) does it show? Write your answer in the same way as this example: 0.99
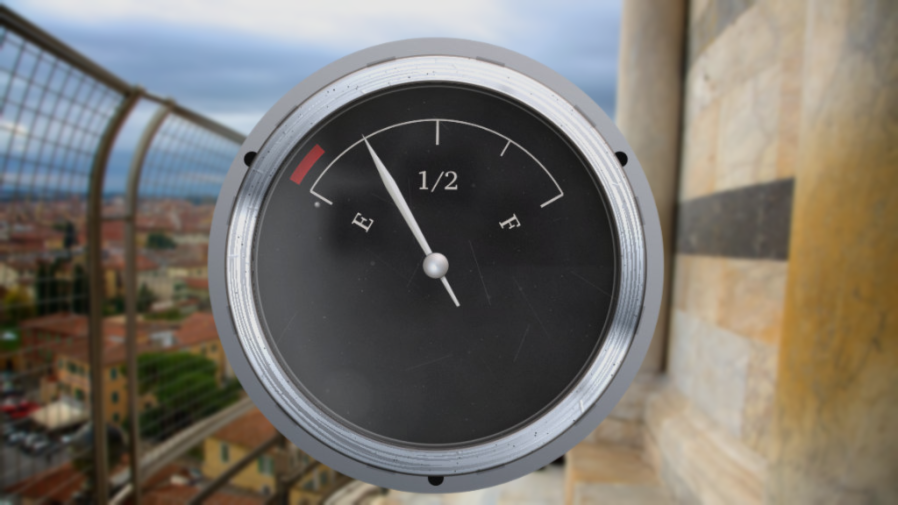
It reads 0.25
